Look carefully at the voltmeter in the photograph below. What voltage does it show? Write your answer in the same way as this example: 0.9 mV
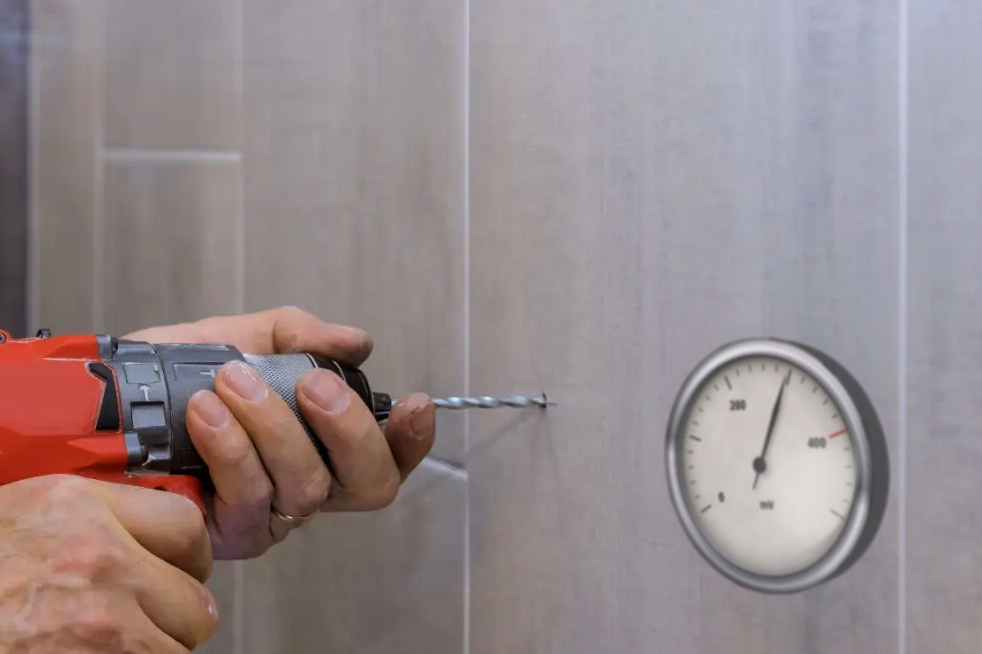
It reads 300 mV
